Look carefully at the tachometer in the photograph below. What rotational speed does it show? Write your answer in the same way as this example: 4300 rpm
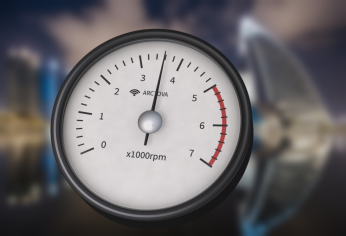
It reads 3600 rpm
